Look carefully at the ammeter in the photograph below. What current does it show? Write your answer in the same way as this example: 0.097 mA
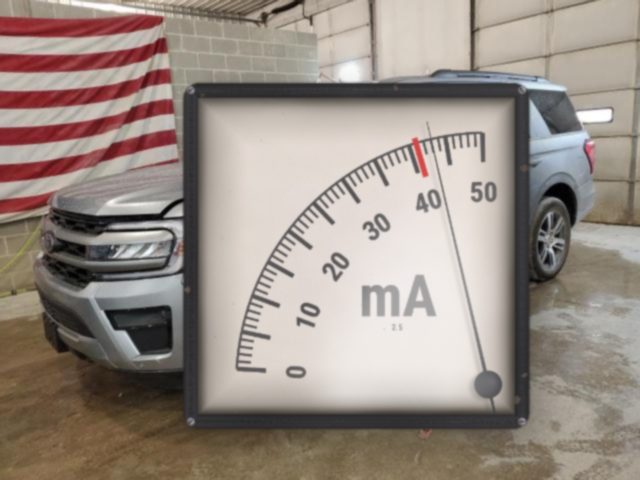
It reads 43 mA
